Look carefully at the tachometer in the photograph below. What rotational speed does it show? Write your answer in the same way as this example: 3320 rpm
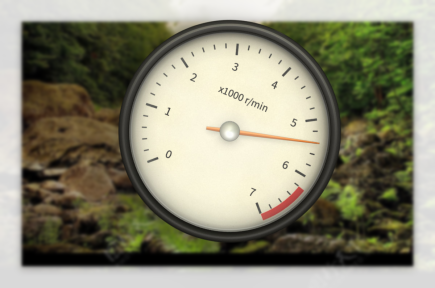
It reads 5400 rpm
